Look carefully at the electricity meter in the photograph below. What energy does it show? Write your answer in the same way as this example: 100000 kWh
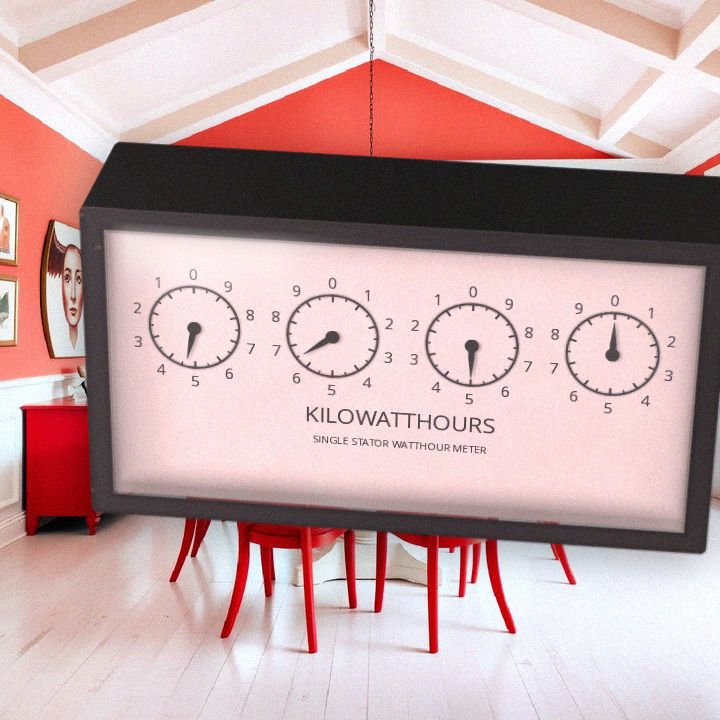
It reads 4650 kWh
